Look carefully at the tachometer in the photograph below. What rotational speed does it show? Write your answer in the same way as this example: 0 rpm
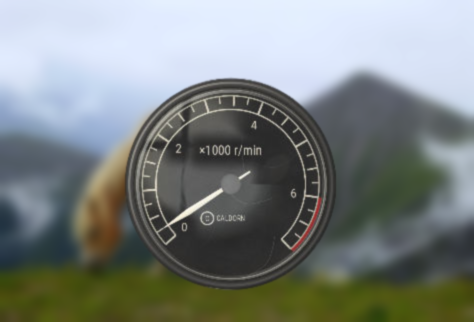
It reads 250 rpm
